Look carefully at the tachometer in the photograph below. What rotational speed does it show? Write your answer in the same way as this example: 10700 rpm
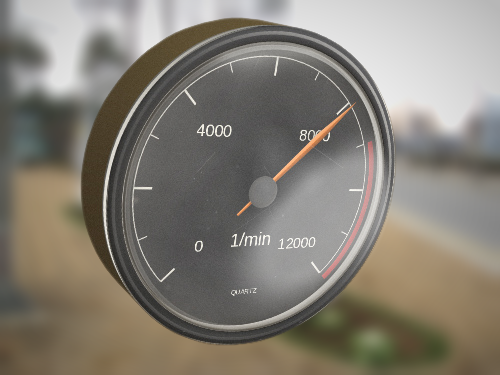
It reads 8000 rpm
